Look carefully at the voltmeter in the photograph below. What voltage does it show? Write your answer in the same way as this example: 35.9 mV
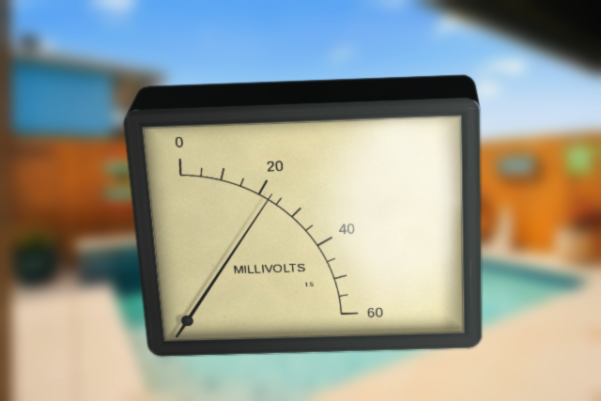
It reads 22.5 mV
